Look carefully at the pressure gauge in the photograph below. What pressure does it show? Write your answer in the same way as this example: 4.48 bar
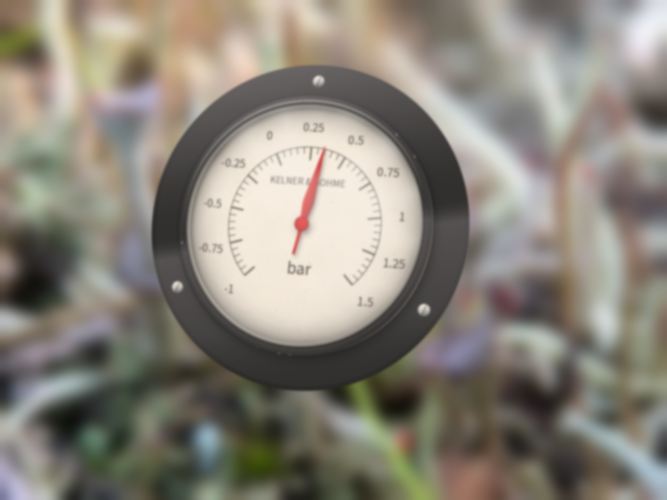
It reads 0.35 bar
